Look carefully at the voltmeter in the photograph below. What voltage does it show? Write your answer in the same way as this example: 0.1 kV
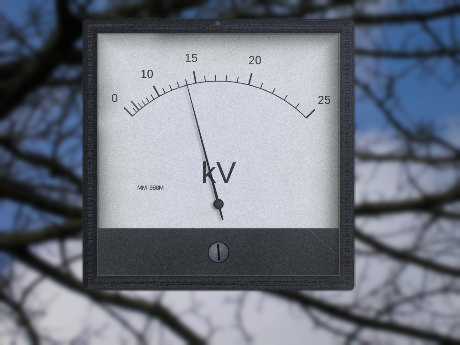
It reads 14 kV
